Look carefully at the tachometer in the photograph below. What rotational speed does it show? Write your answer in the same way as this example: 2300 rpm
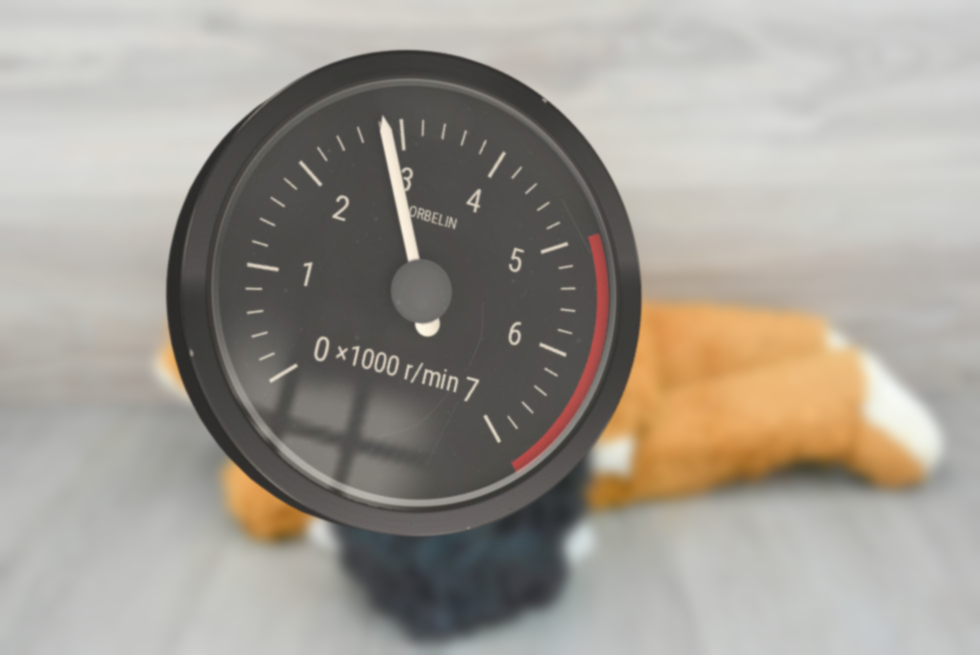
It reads 2800 rpm
